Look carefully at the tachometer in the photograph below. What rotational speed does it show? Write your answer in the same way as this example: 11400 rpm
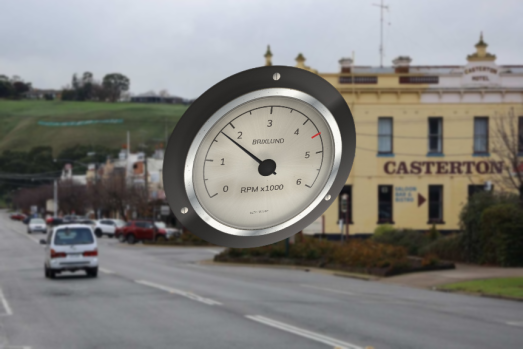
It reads 1750 rpm
